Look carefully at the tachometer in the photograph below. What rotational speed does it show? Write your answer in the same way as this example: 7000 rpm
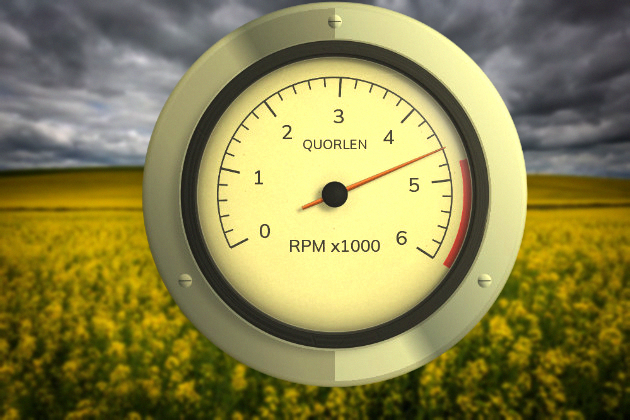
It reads 4600 rpm
